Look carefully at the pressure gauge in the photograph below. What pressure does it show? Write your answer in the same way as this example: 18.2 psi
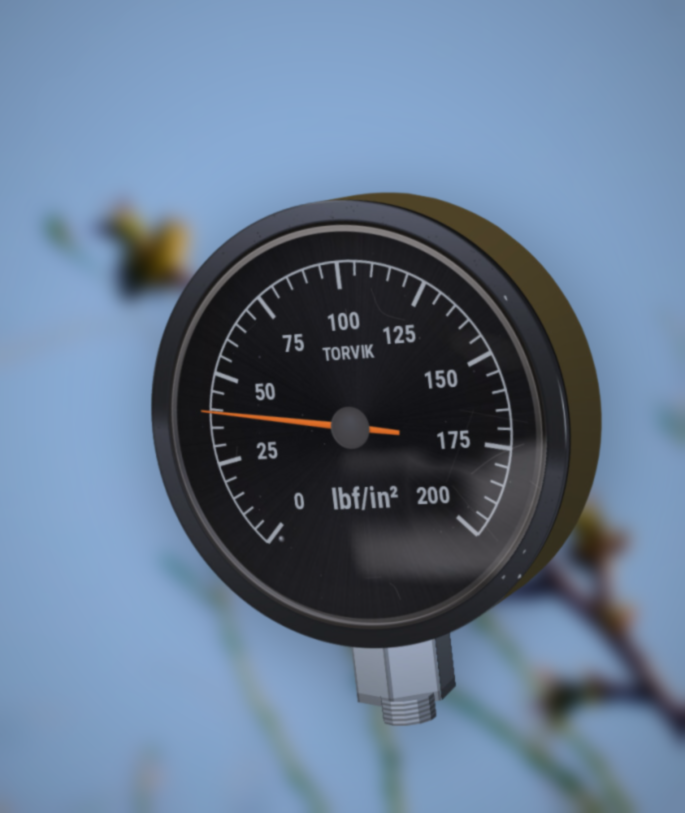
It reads 40 psi
